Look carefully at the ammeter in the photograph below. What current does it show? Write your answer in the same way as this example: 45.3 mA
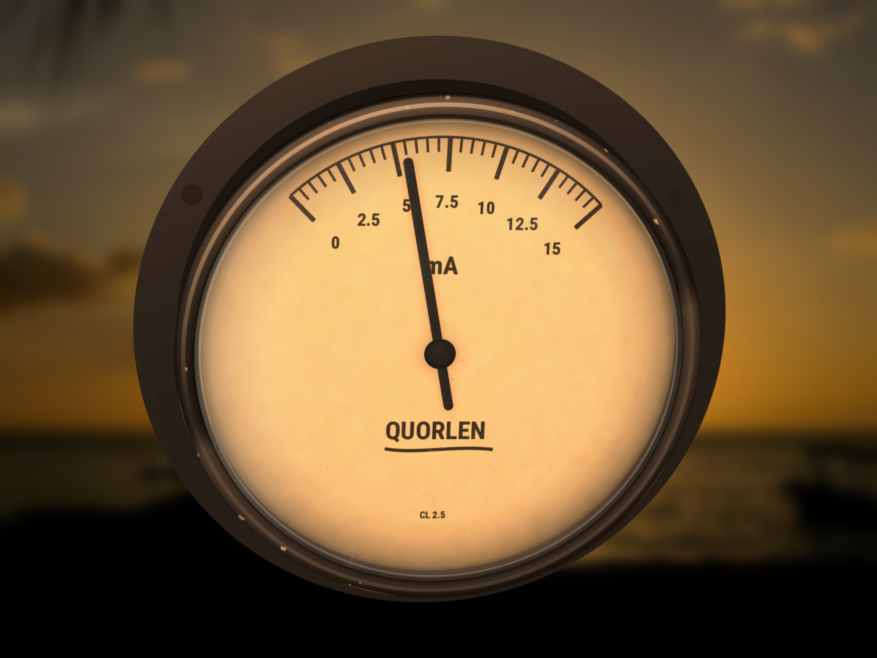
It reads 5.5 mA
